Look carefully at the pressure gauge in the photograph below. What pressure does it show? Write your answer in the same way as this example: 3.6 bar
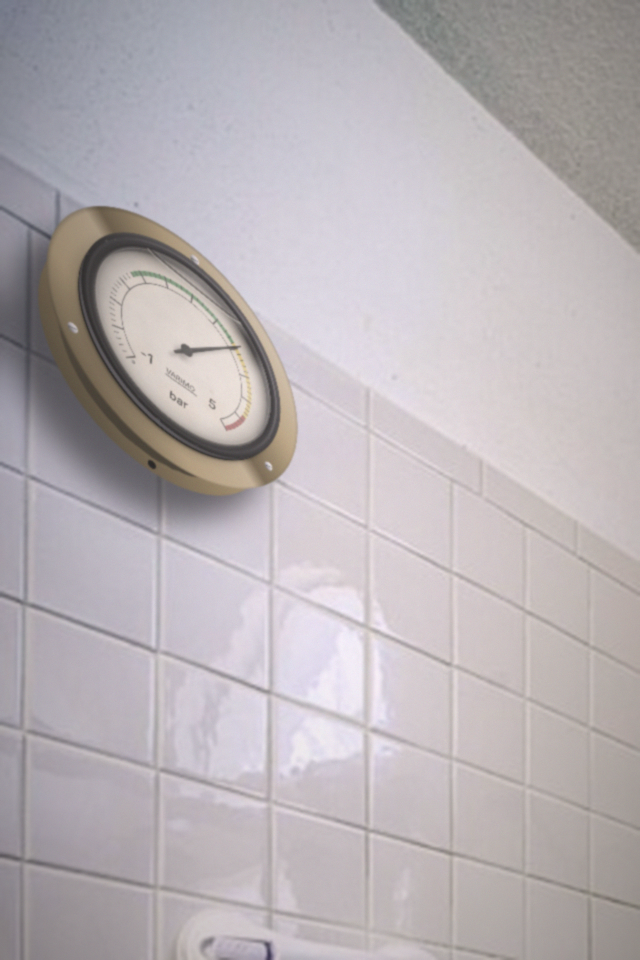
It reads 3 bar
